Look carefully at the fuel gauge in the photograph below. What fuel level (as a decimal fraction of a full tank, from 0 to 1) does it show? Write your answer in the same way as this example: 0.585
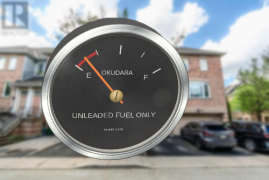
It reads 0.125
